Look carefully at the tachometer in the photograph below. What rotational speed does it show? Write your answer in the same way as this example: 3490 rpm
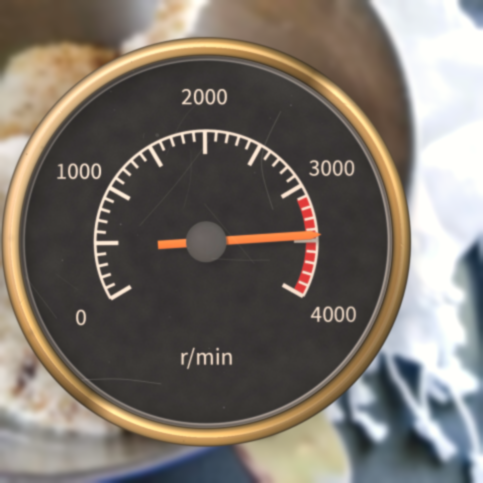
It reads 3450 rpm
